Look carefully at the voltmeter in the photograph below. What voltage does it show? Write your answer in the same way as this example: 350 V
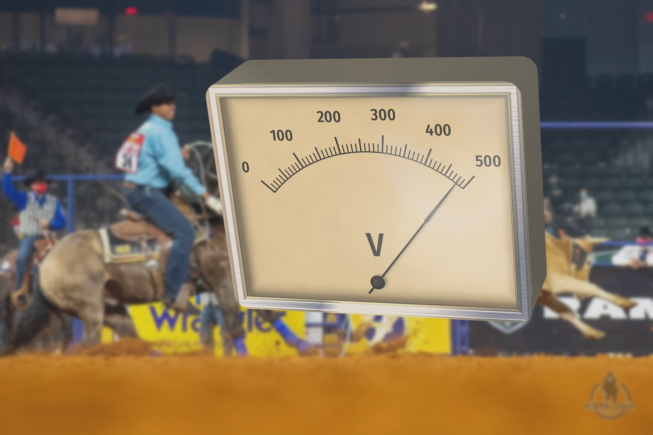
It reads 480 V
